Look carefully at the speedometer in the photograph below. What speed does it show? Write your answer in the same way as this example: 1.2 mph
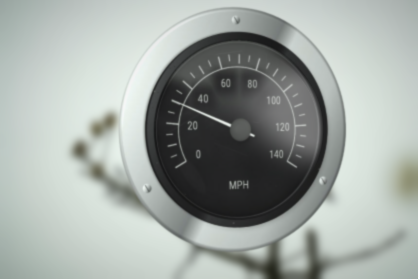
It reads 30 mph
